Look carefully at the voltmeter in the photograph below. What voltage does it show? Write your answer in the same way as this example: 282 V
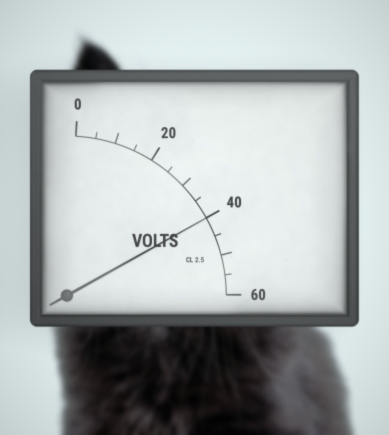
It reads 40 V
